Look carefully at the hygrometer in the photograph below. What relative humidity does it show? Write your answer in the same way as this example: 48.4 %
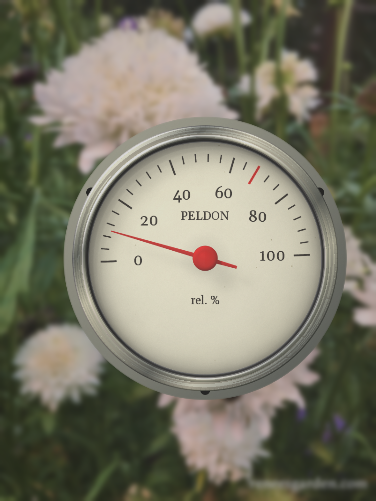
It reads 10 %
